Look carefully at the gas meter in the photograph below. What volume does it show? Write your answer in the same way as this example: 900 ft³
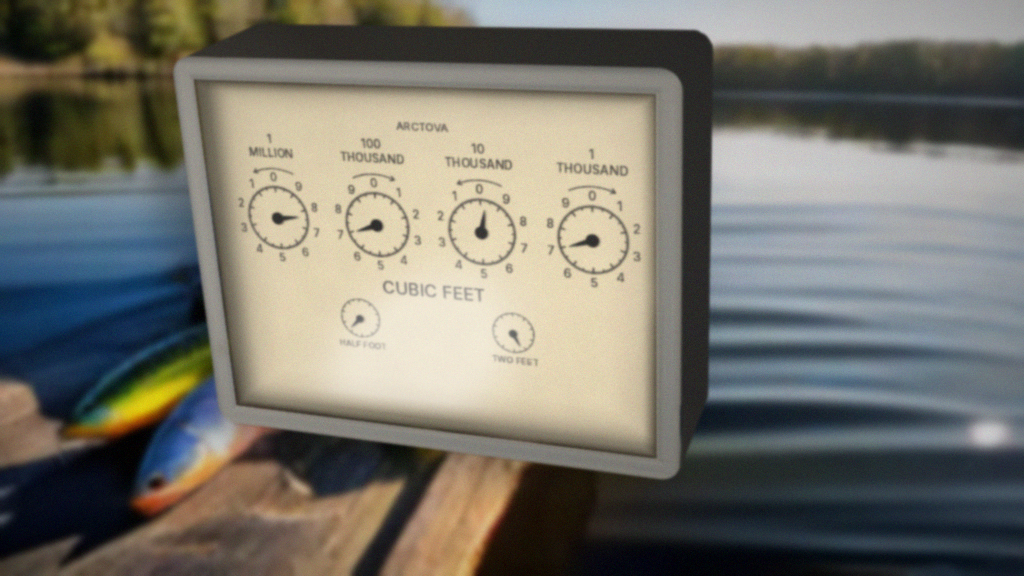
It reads 769700 ft³
